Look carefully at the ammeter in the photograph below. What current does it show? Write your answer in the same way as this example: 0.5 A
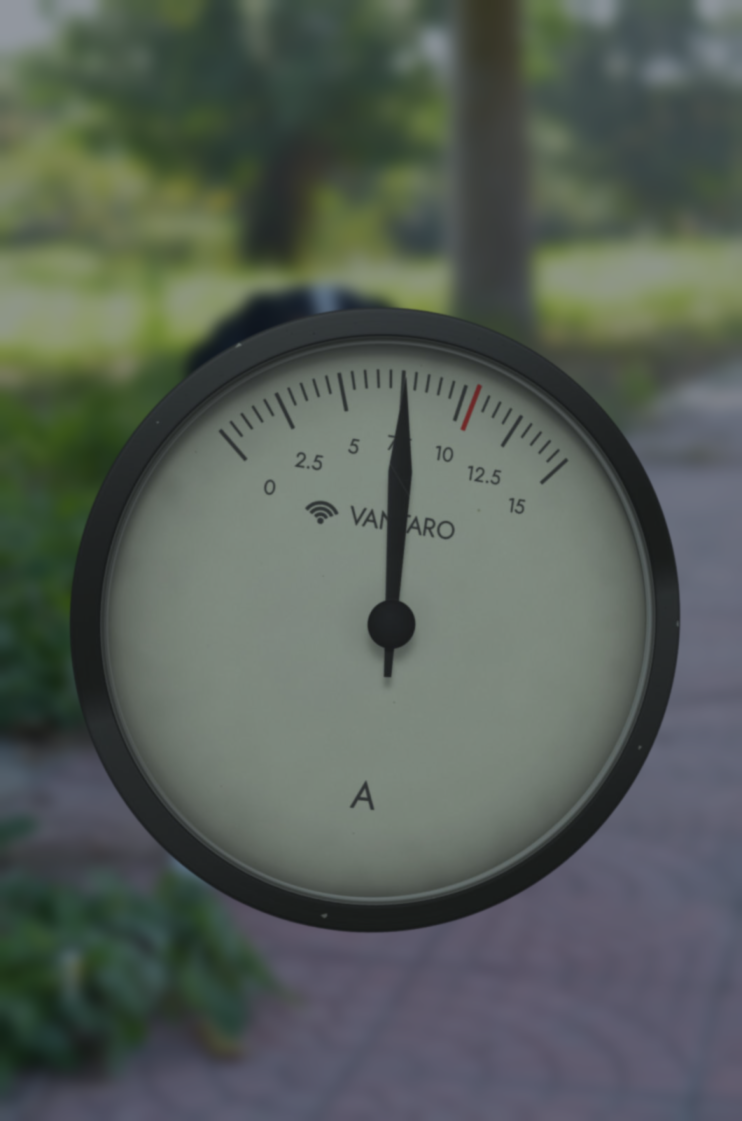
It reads 7.5 A
